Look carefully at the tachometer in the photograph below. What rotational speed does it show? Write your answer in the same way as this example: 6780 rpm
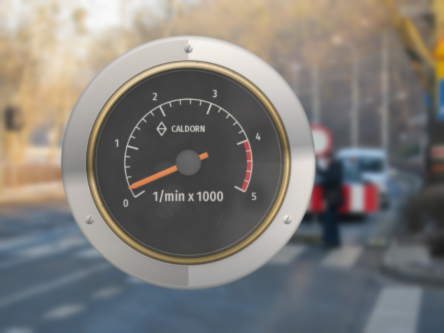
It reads 200 rpm
